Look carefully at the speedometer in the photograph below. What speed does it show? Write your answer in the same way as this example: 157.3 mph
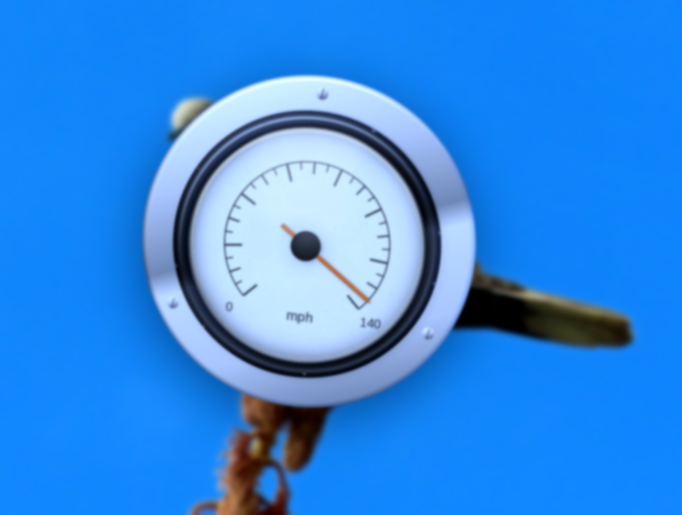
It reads 135 mph
